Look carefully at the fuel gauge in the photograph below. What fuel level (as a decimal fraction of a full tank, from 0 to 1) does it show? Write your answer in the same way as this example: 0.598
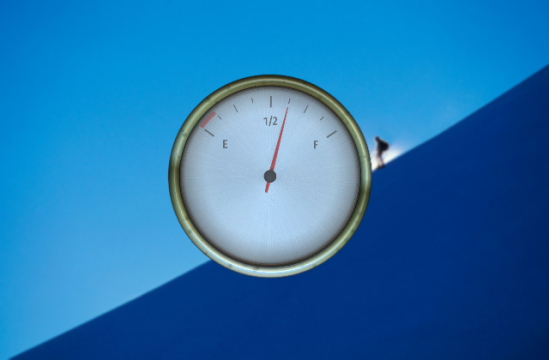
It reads 0.625
